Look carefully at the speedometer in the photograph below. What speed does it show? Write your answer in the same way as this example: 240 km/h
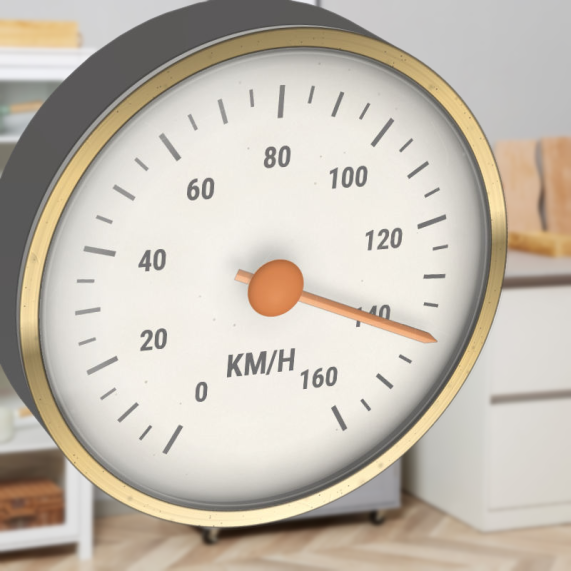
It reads 140 km/h
